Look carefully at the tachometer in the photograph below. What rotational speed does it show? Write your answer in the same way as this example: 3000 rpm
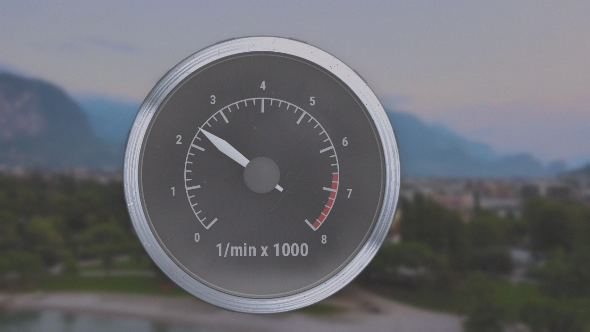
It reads 2400 rpm
